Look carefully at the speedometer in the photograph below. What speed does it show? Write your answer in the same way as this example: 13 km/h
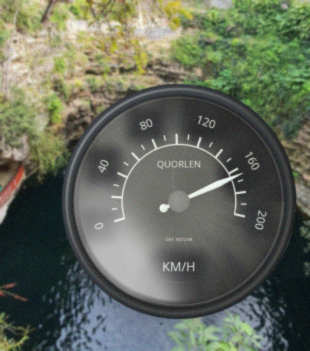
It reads 165 km/h
